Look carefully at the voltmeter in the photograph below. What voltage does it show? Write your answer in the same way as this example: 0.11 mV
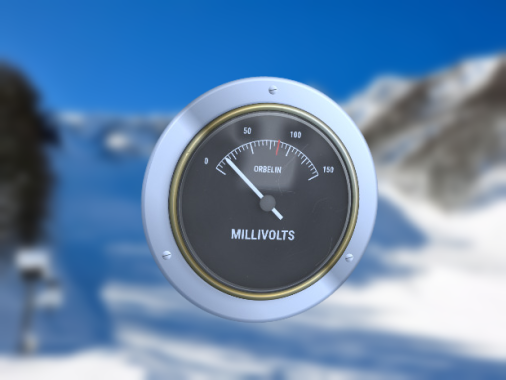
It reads 15 mV
